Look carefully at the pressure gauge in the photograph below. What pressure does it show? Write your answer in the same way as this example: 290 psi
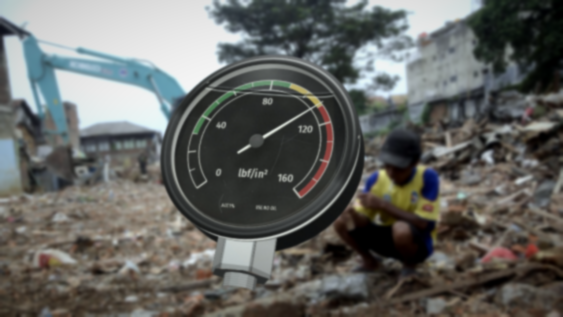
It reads 110 psi
